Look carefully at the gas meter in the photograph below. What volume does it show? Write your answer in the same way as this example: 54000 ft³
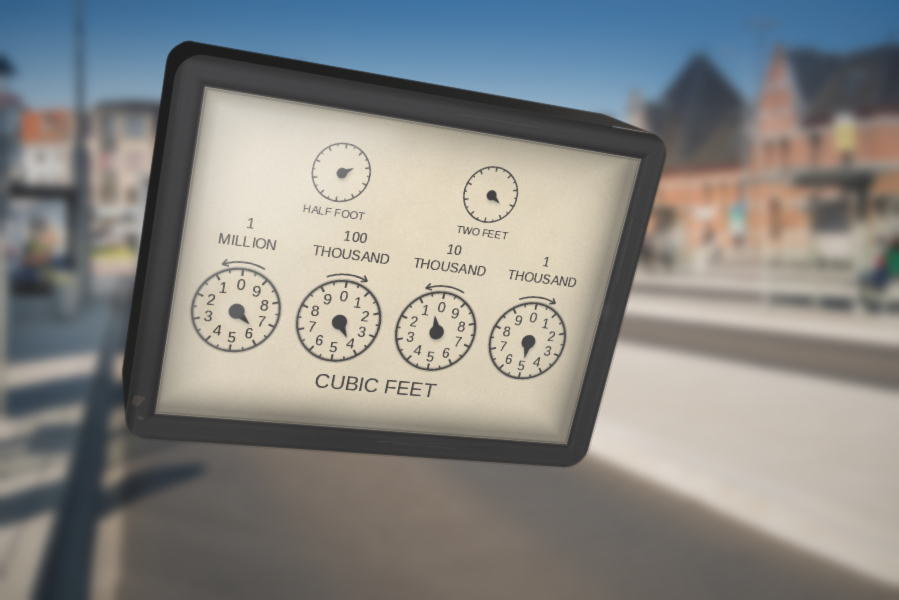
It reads 640500 ft³
